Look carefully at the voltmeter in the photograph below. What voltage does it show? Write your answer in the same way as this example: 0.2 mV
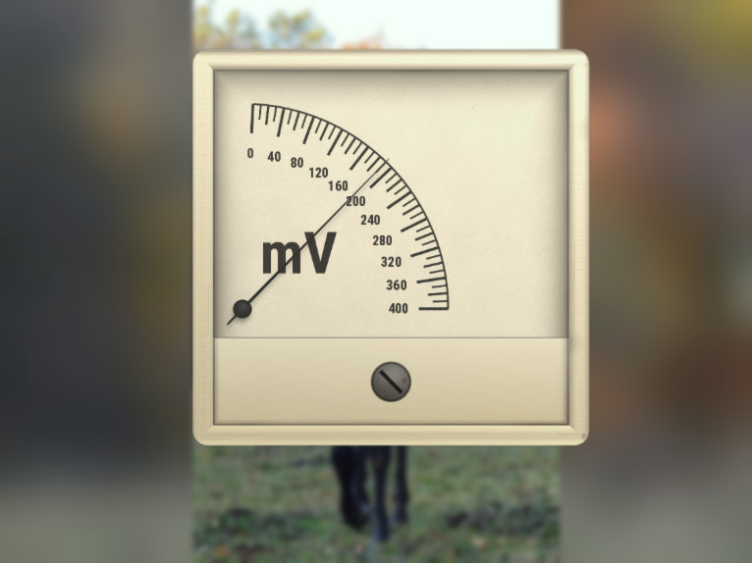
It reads 190 mV
